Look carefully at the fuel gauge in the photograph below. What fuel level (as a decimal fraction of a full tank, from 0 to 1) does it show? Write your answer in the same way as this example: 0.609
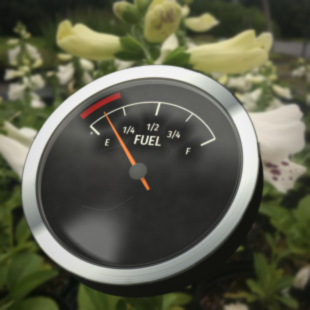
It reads 0.125
